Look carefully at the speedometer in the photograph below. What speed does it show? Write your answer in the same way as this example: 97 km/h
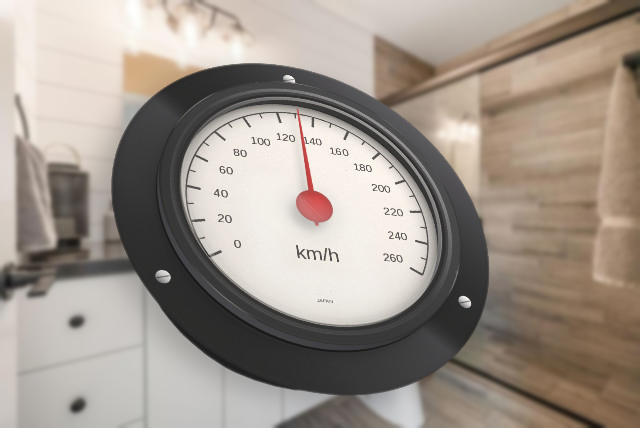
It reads 130 km/h
